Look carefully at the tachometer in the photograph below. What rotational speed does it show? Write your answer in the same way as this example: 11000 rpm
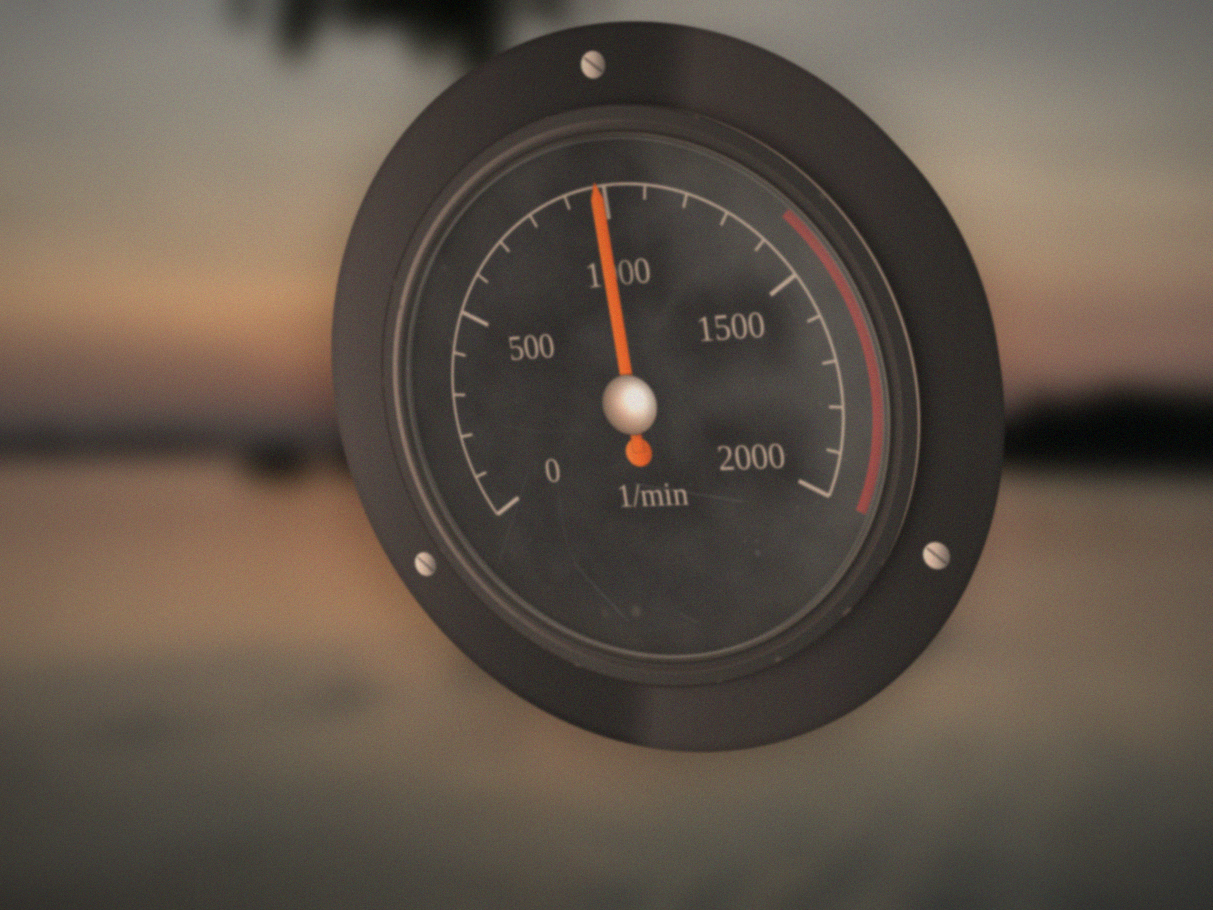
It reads 1000 rpm
